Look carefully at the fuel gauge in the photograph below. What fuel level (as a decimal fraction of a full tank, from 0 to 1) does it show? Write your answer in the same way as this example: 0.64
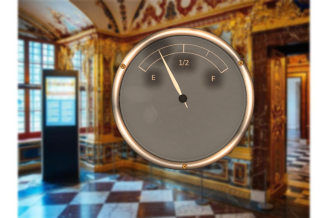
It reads 0.25
